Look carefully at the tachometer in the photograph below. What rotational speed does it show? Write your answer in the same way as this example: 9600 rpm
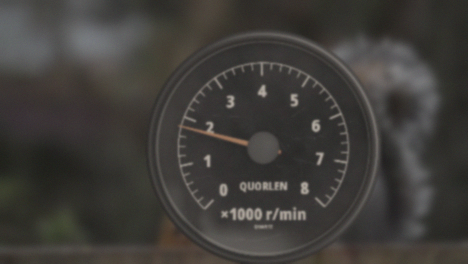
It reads 1800 rpm
